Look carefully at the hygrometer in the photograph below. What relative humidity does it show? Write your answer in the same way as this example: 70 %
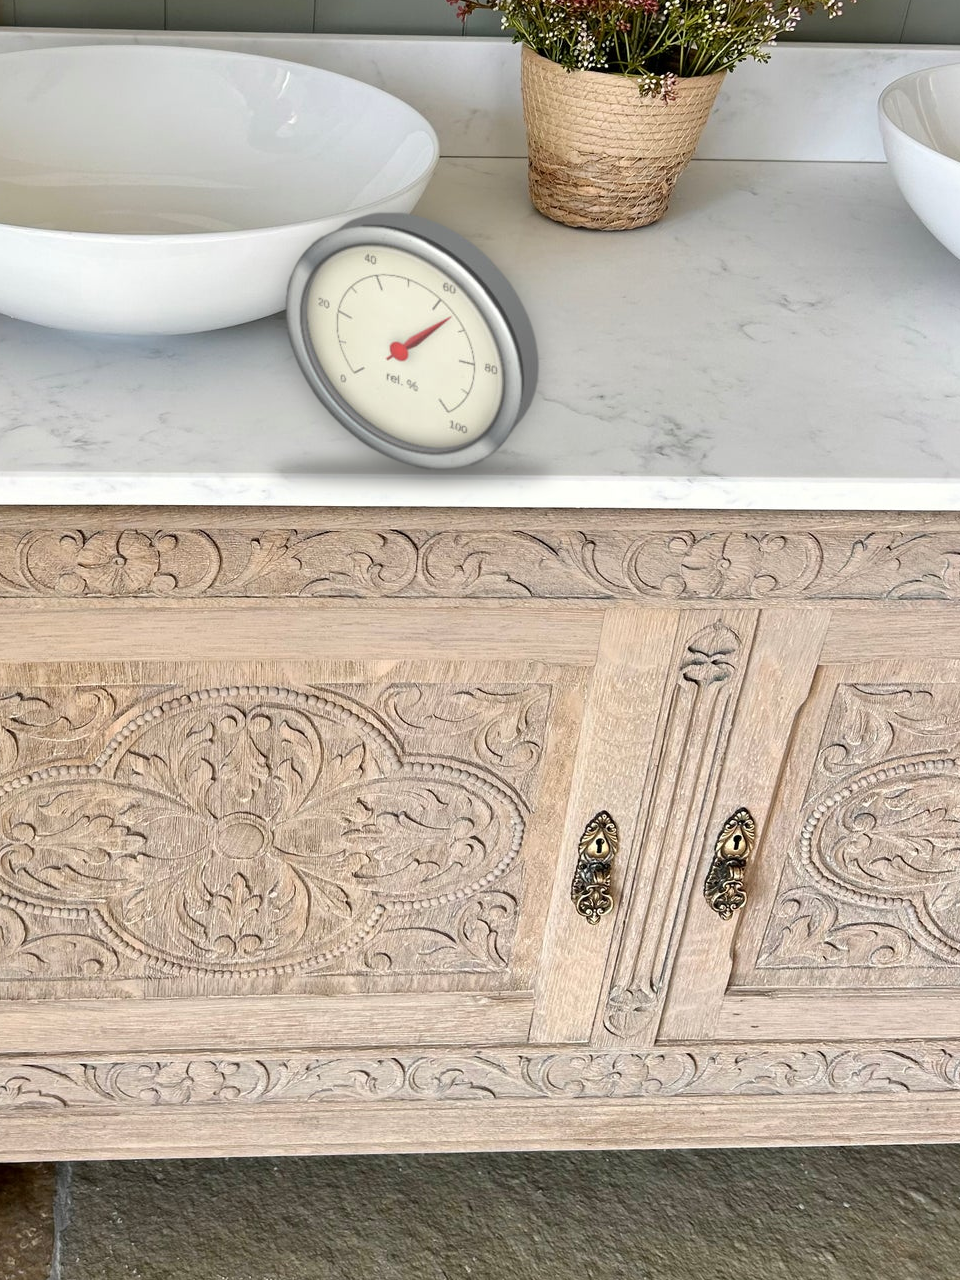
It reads 65 %
